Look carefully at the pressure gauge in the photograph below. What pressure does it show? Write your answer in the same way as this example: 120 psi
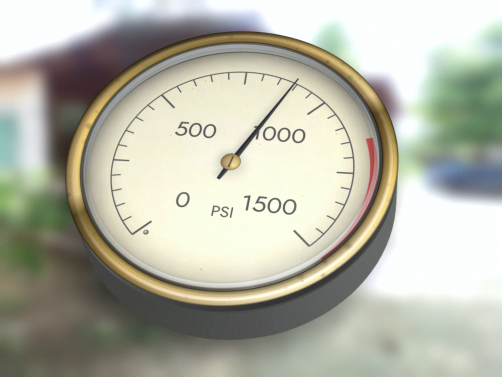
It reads 900 psi
